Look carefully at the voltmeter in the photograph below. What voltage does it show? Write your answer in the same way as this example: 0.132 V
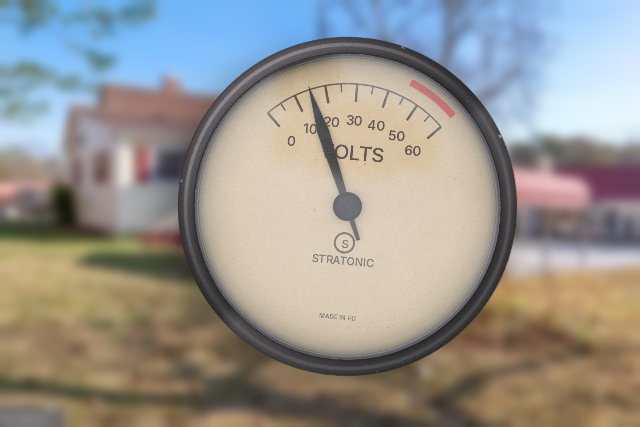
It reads 15 V
